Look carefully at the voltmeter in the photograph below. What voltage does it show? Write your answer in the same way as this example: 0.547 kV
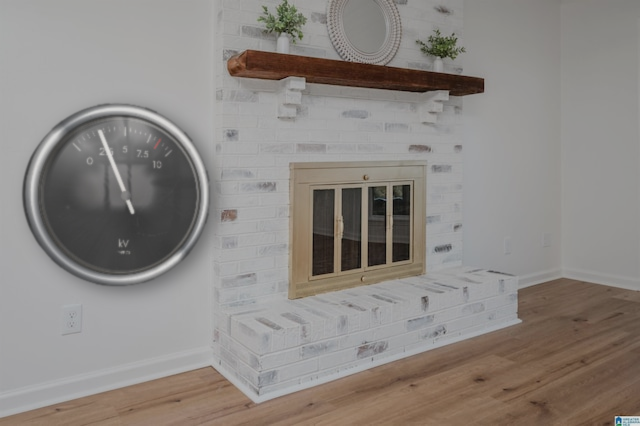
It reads 2.5 kV
